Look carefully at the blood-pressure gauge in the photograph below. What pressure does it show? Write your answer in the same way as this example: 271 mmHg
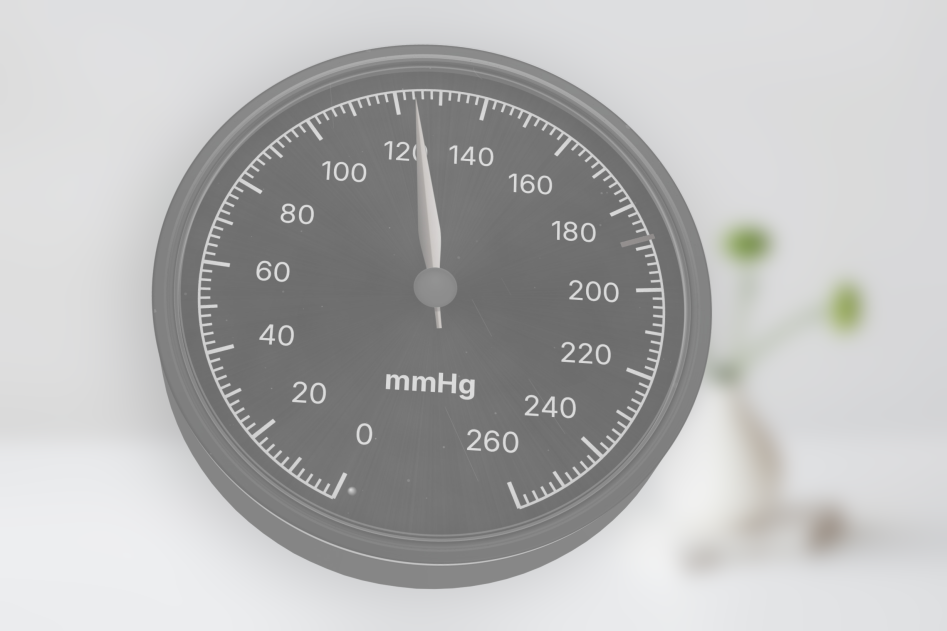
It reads 124 mmHg
